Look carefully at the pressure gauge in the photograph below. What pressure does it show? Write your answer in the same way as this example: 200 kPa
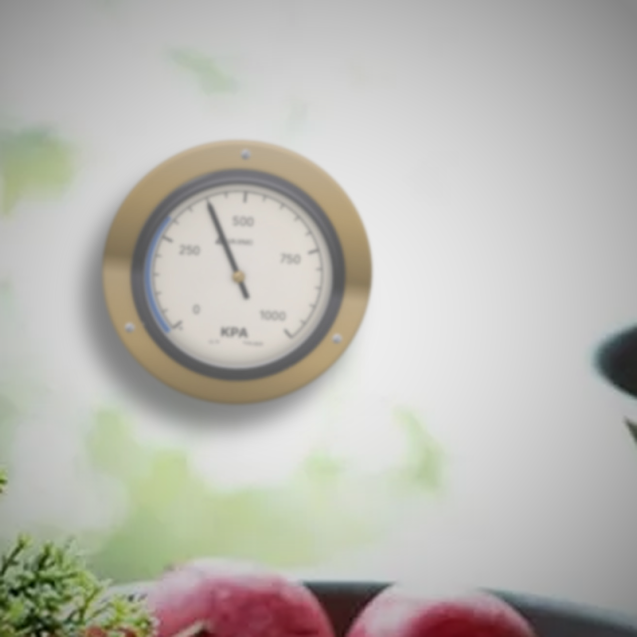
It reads 400 kPa
